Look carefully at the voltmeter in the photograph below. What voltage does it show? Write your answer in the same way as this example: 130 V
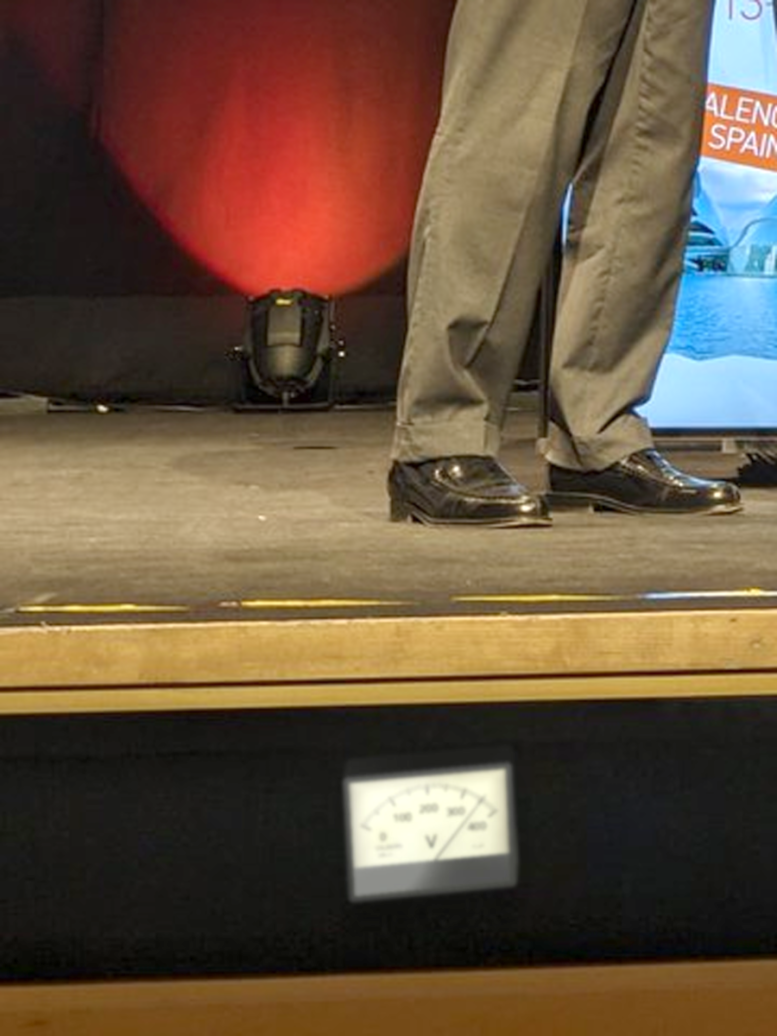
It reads 350 V
